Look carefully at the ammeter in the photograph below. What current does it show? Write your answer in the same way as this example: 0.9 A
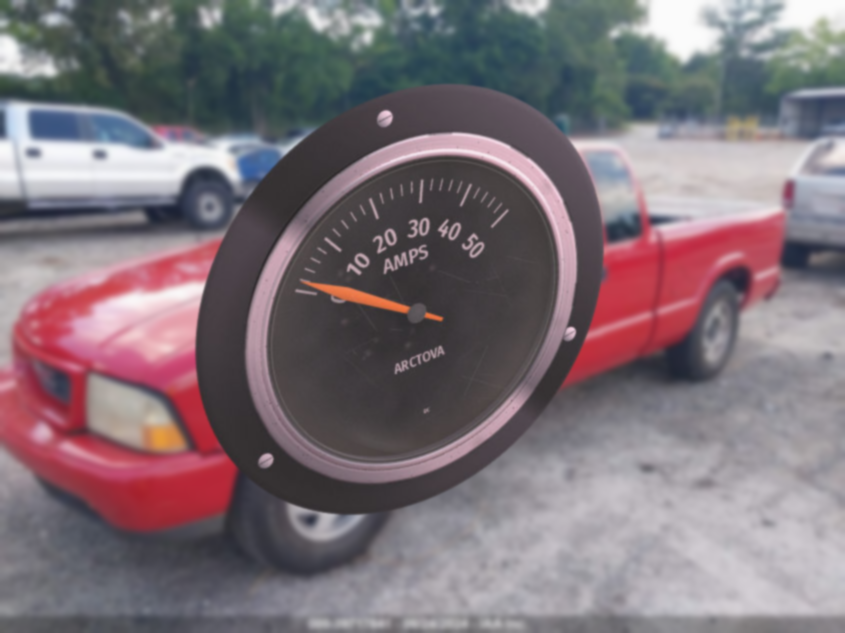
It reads 2 A
